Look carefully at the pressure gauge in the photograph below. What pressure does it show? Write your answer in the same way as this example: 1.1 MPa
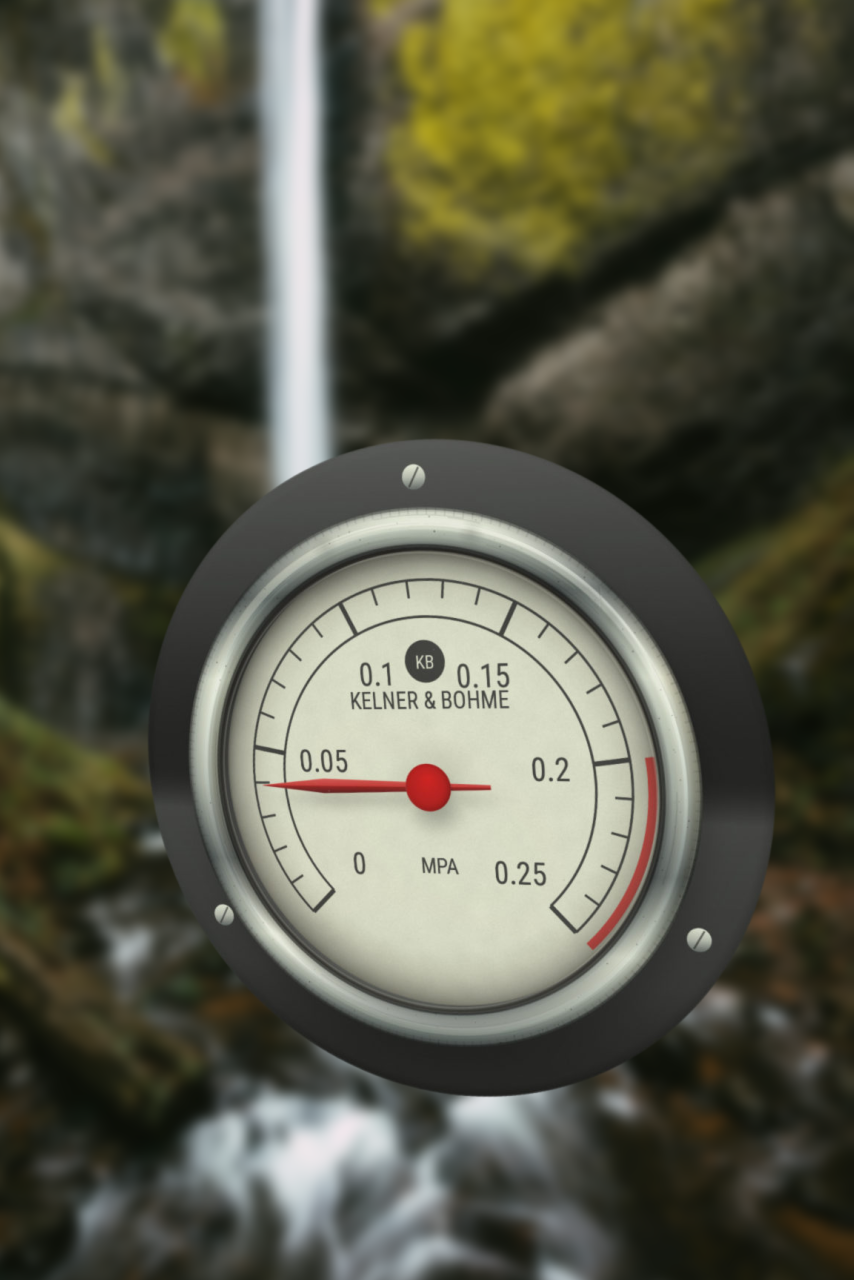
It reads 0.04 MPa
